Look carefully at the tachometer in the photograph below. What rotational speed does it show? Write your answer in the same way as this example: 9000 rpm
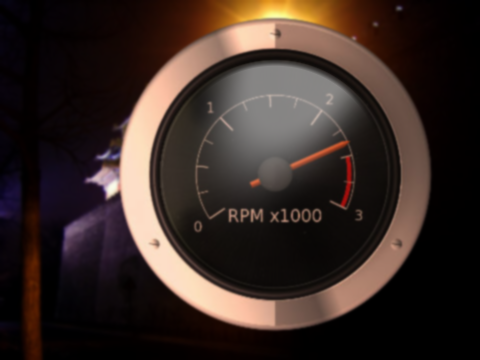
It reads 2375 rpm
